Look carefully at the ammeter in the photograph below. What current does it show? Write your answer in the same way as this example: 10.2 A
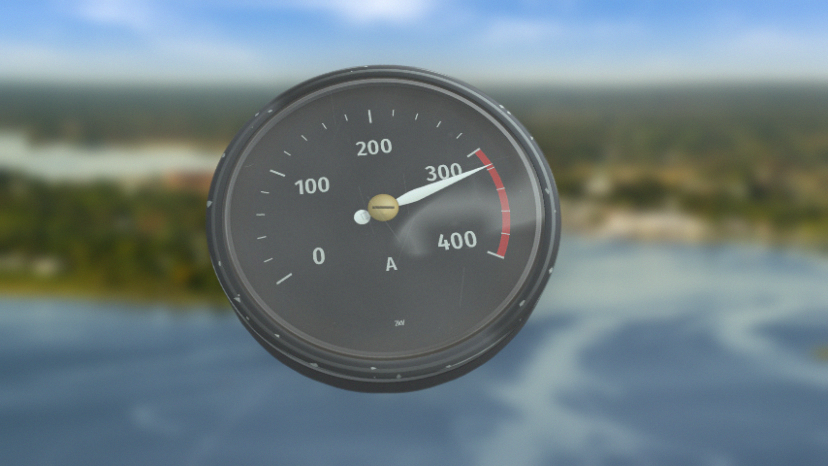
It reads 320 A
